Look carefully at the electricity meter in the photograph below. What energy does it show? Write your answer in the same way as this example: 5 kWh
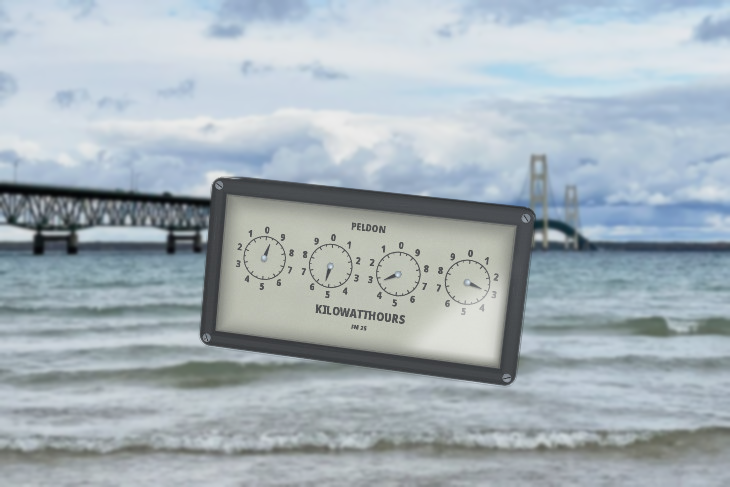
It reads 9533 kWh
